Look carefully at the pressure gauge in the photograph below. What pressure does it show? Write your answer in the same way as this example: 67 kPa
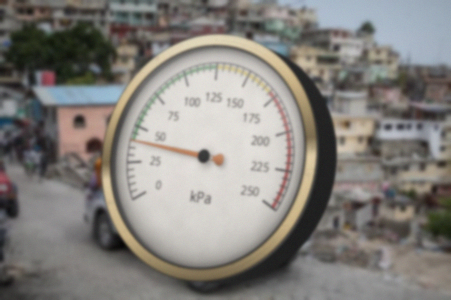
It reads 40 kPa
